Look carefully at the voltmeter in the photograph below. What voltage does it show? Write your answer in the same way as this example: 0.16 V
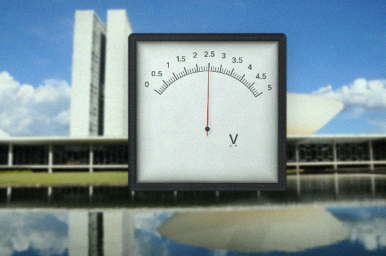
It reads 2.5 V
